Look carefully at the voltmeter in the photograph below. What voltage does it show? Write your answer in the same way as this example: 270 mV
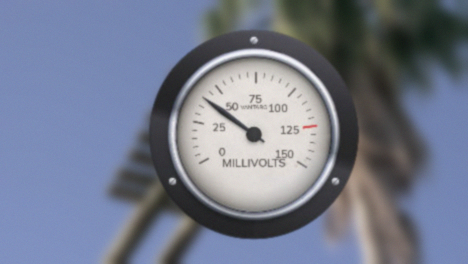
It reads 40 mV
